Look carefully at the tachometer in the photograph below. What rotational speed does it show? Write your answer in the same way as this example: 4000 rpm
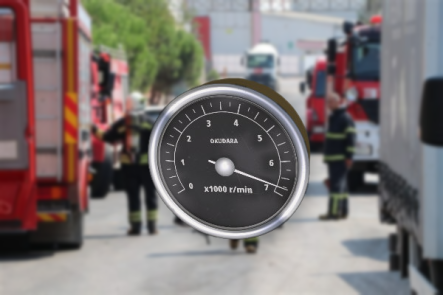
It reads 6750 rpm
